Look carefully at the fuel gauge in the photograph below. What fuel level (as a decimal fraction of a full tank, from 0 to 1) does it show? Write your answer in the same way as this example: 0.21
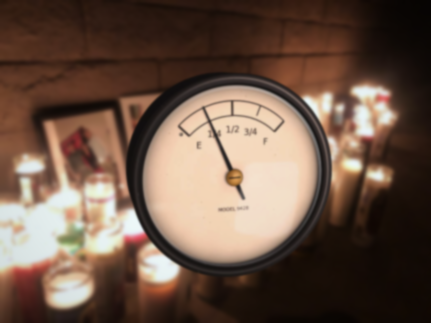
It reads 0.25
